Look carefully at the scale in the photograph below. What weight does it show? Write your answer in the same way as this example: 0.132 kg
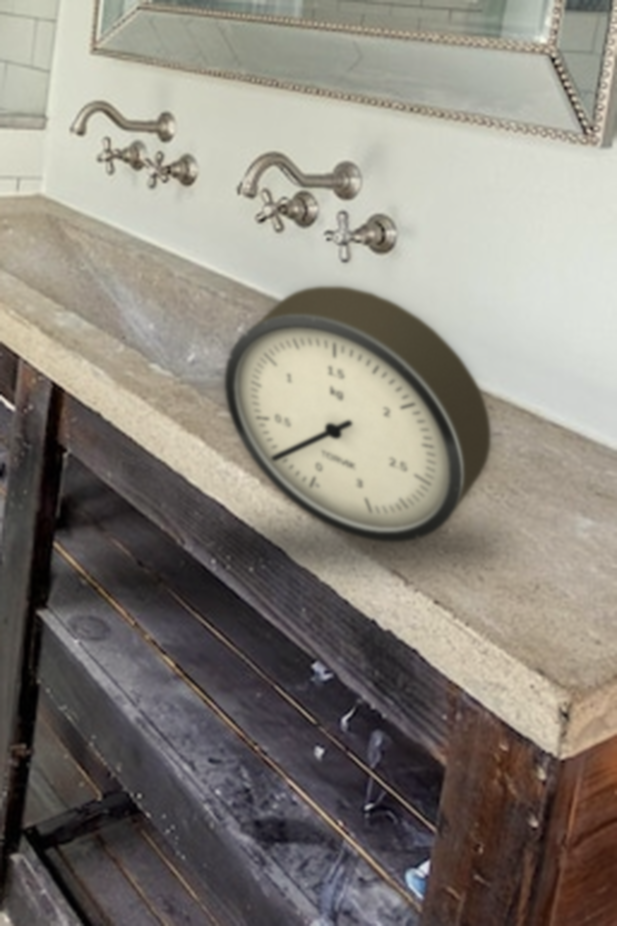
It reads 0.25 kg
